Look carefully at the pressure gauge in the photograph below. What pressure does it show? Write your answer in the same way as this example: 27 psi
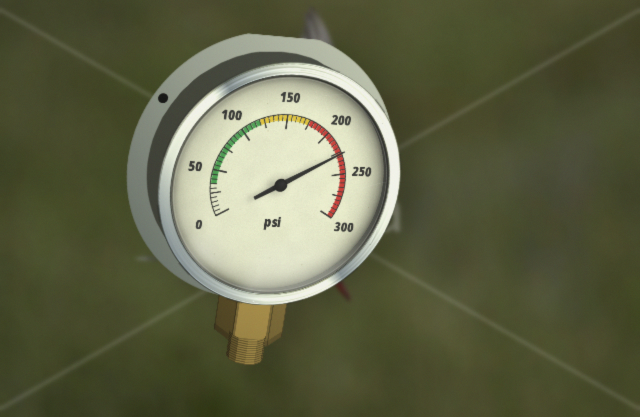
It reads 225 psi
